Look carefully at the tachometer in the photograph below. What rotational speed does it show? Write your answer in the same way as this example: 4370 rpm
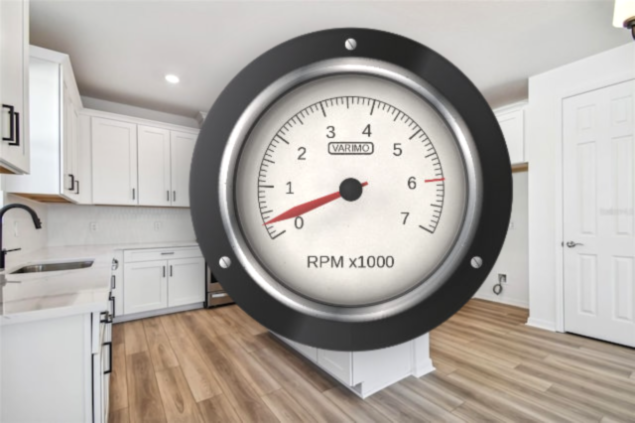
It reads 300 rpm
